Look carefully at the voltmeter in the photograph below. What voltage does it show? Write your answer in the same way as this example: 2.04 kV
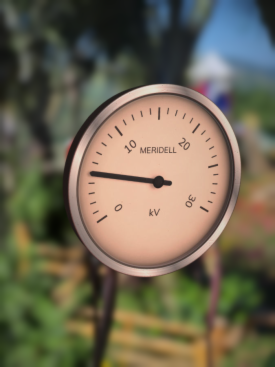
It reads 5 kV
